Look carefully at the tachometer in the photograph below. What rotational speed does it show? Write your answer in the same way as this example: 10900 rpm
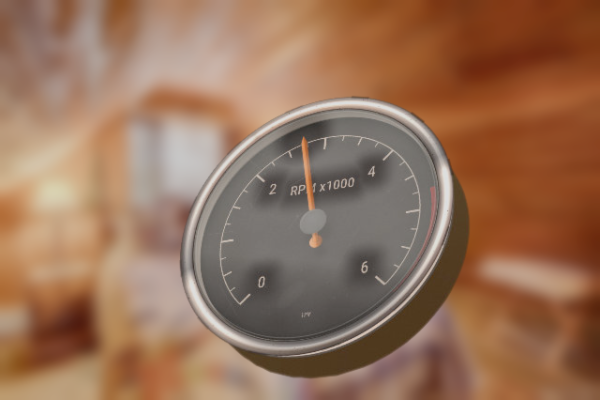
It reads 2750 rpm
